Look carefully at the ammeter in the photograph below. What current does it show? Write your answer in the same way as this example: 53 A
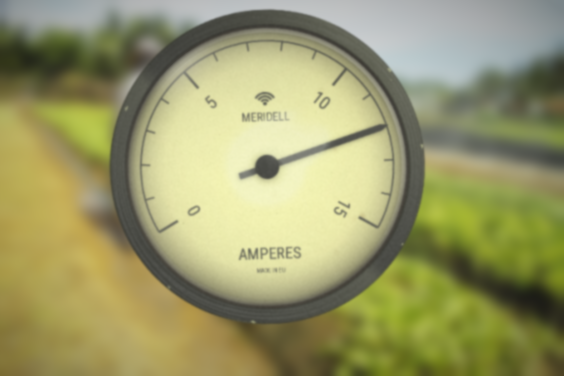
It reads 12 A
